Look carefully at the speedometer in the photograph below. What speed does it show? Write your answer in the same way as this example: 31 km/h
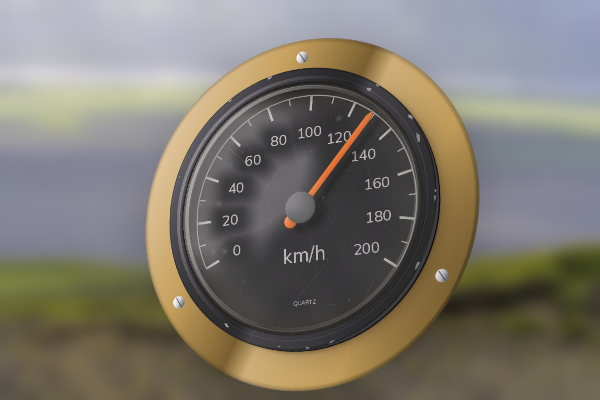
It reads 130 km/h
